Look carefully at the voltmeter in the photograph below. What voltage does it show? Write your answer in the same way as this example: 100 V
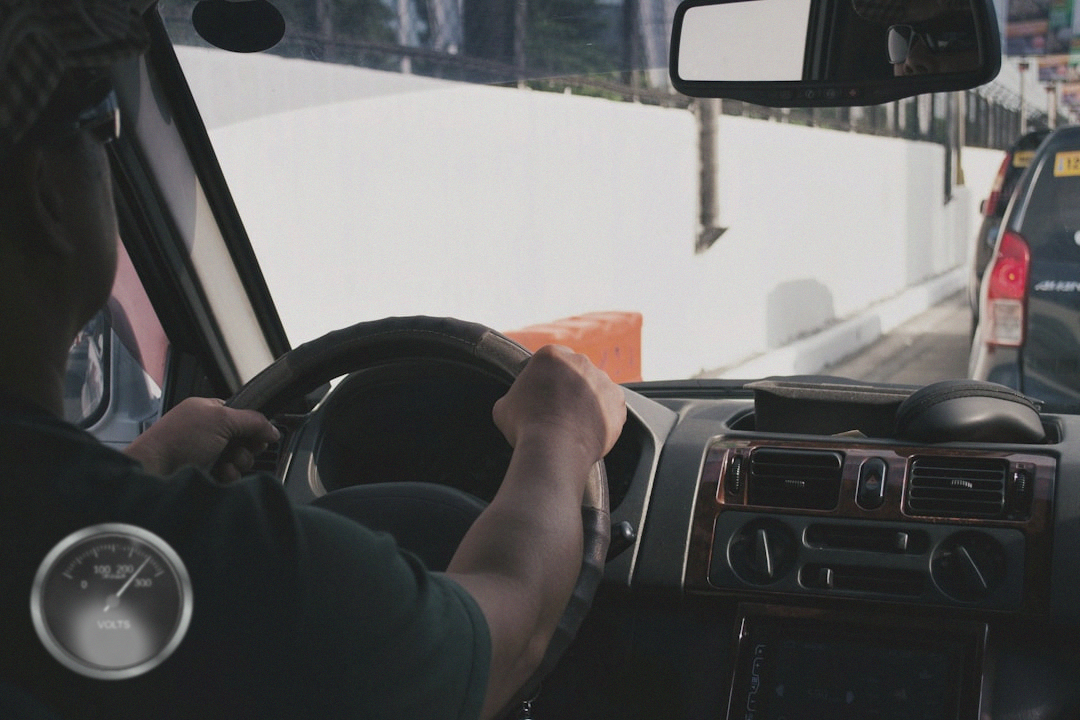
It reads 250 V
